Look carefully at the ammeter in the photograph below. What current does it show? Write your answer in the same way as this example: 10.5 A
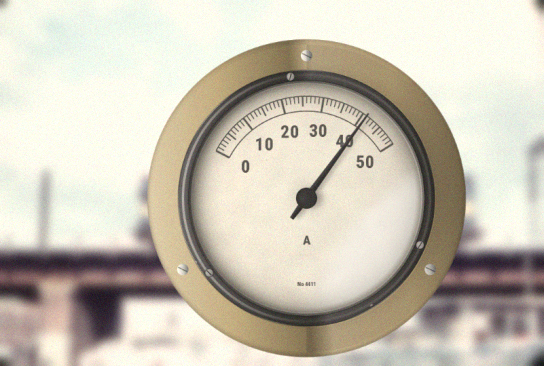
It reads 41 A
